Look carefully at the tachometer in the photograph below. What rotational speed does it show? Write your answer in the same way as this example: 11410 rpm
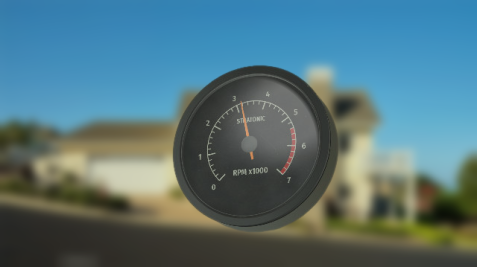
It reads 3200 rpm
